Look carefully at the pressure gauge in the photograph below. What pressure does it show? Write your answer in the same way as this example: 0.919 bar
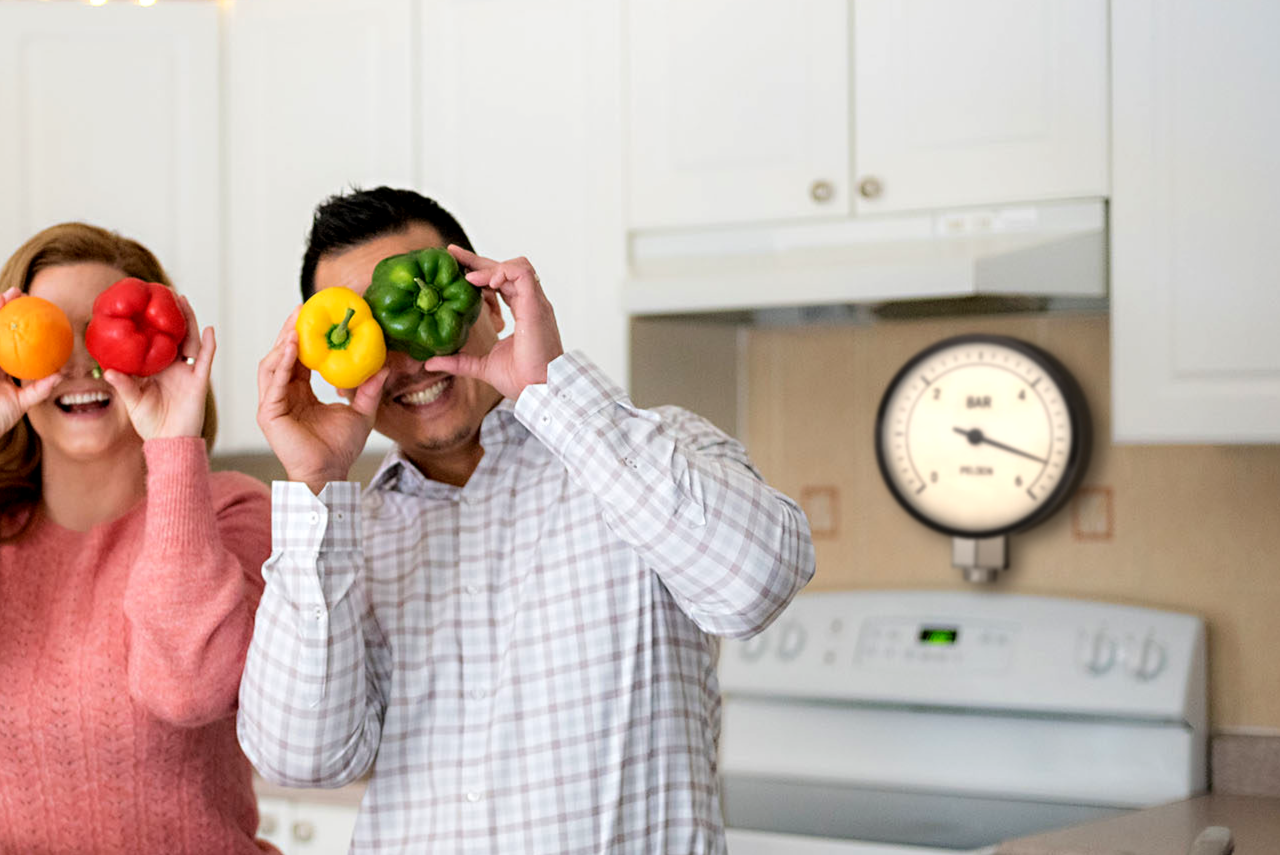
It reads 5.4 bar
